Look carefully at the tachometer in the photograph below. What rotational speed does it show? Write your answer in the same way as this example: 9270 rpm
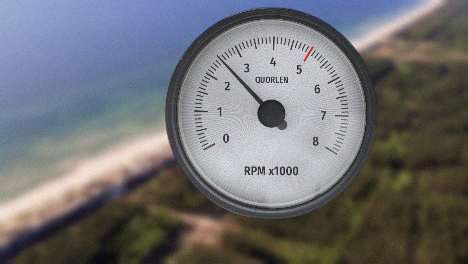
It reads 2500 rpm
